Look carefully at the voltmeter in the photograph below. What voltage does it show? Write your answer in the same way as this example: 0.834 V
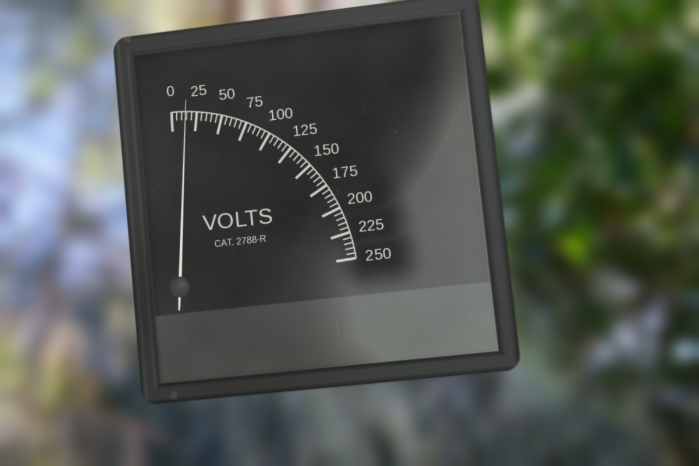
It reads 15 V
